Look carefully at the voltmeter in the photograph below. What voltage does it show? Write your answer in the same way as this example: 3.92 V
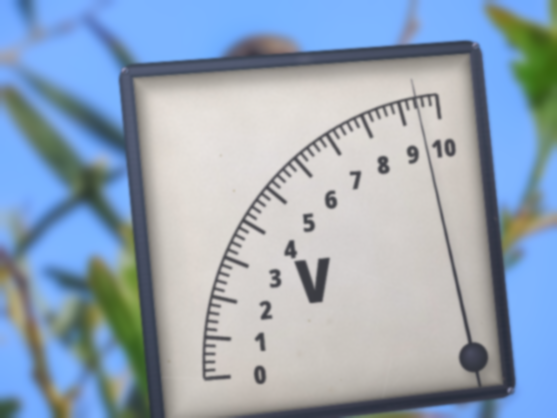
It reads 9.4 V
